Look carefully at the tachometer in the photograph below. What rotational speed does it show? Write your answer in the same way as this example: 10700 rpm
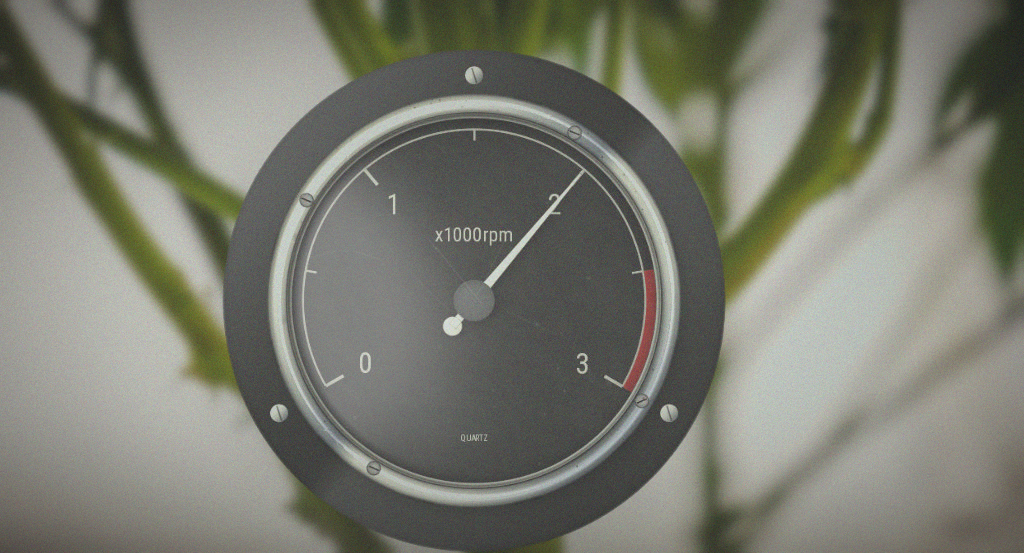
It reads 2000 rpm
